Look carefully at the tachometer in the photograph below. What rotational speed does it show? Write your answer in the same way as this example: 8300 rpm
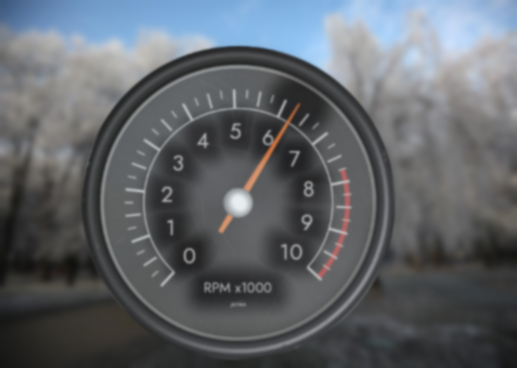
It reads 6250 rpm
